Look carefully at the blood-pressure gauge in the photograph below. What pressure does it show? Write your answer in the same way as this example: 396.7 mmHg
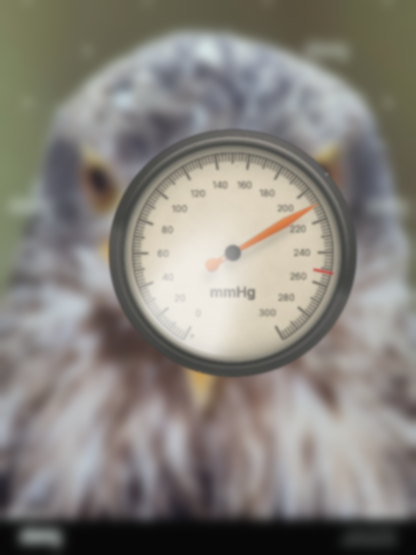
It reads 210 mmHg
